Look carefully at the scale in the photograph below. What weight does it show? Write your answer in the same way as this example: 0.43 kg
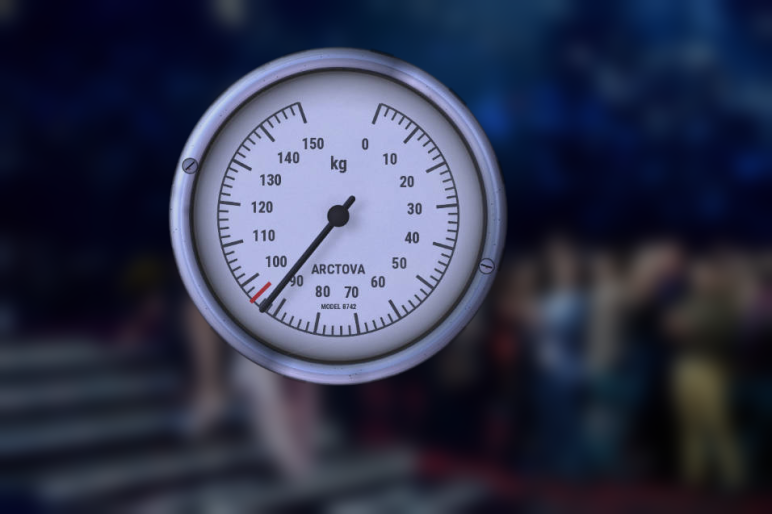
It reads 93 kg
